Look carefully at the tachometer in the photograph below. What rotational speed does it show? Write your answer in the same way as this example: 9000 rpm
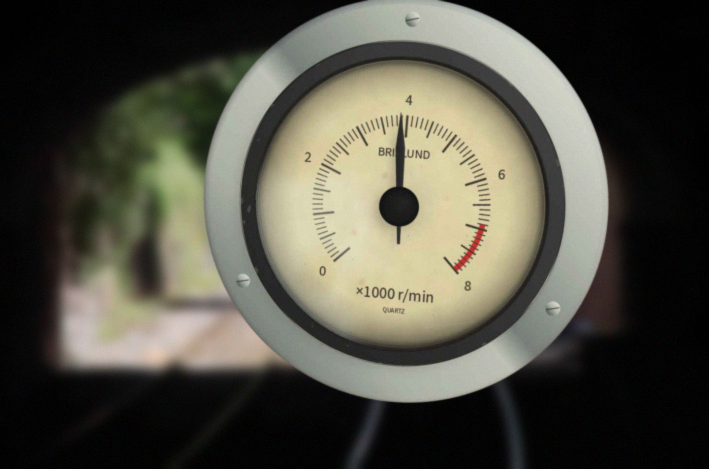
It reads 3900 rpm
